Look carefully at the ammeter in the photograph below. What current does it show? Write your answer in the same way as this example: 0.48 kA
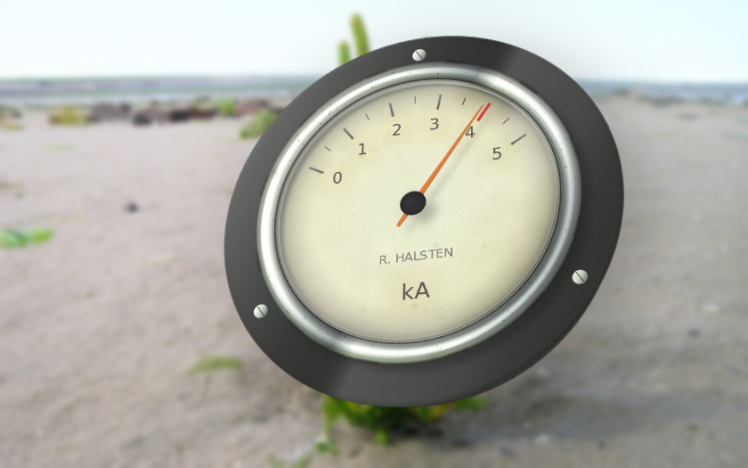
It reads 4 kA
